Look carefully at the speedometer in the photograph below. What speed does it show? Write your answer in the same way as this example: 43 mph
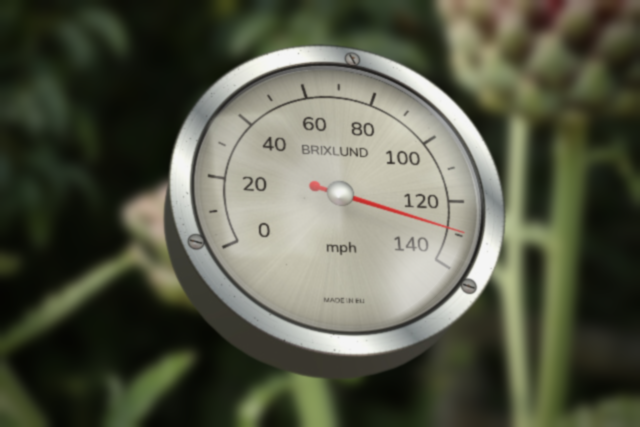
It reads 130 mph
